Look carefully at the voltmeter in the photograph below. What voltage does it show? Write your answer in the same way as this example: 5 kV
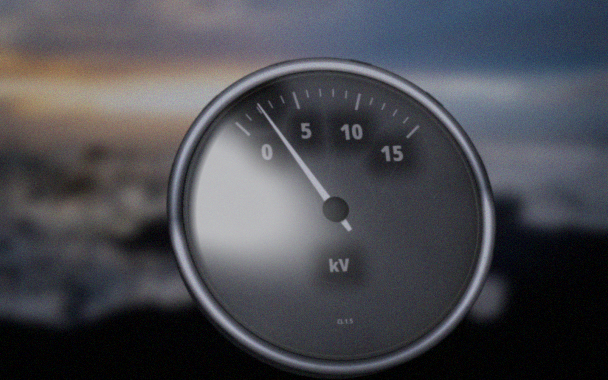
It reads 2 kV
